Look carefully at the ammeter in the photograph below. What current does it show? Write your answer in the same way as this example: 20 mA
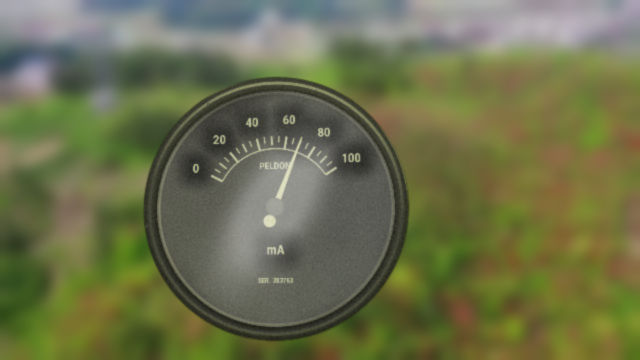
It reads 70 mA
